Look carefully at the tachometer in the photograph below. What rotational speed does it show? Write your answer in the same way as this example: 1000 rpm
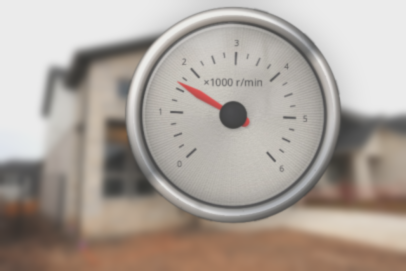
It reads 1625 rpm
